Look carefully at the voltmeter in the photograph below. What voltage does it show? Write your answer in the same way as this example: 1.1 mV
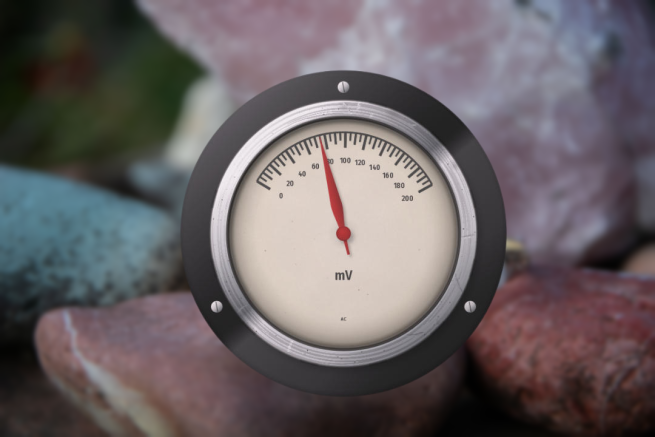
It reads 75 mV
